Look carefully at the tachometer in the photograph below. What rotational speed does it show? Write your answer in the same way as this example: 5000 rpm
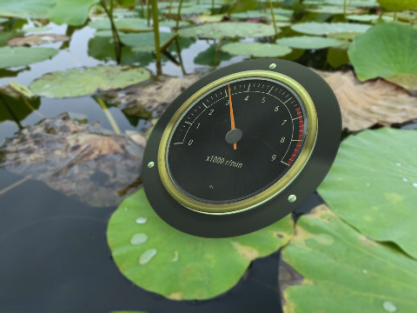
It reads 3200 rpm
